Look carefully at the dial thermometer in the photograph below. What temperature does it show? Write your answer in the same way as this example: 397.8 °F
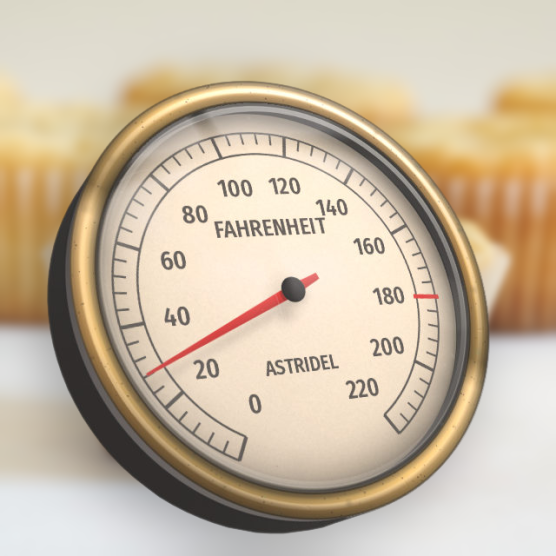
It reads 28 °F
